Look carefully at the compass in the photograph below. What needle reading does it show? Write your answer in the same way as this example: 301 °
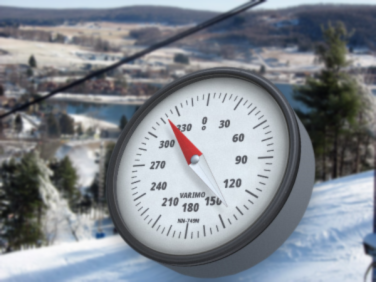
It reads 320 °
